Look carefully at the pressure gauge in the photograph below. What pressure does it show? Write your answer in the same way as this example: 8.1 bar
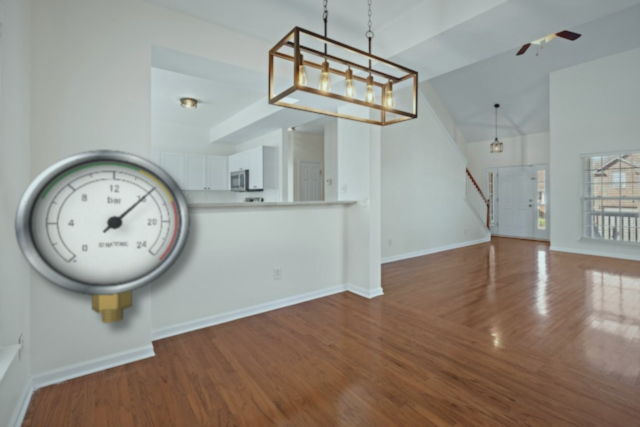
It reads 16 bar
